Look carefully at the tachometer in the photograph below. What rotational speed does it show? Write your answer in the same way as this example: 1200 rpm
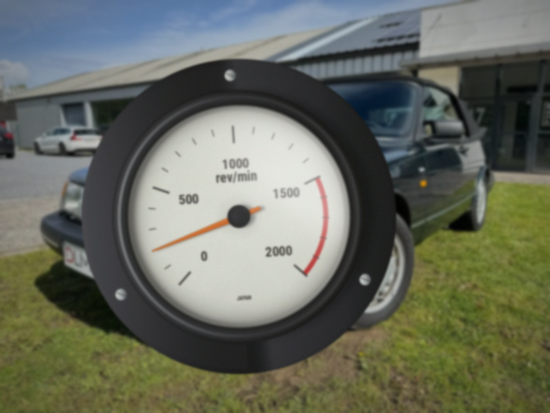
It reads 200 rpm
